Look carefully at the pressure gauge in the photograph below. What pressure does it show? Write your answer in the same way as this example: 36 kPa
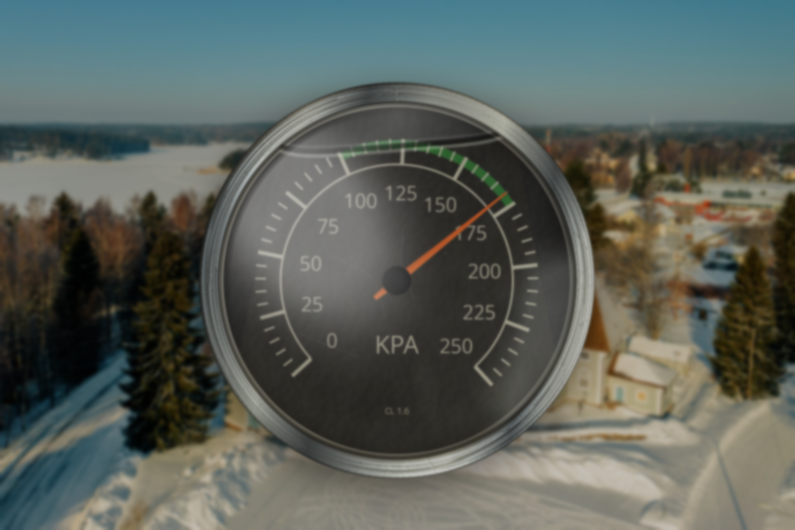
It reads 170 kPa
